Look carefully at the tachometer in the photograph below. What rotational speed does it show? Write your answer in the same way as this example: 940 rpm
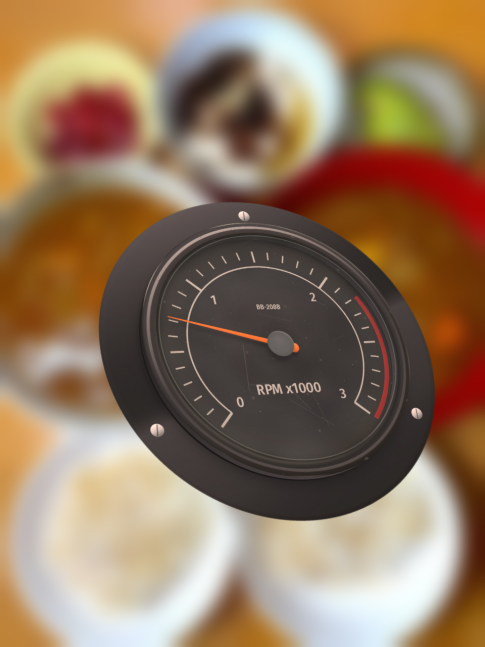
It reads 700 rpm
